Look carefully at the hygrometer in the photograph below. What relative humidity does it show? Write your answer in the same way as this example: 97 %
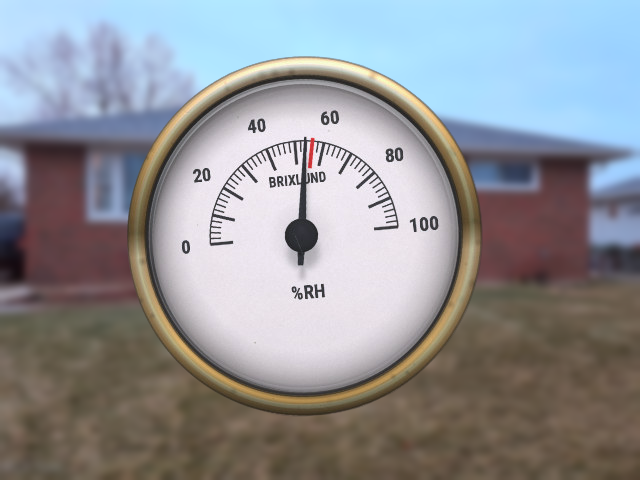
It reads 54 %
